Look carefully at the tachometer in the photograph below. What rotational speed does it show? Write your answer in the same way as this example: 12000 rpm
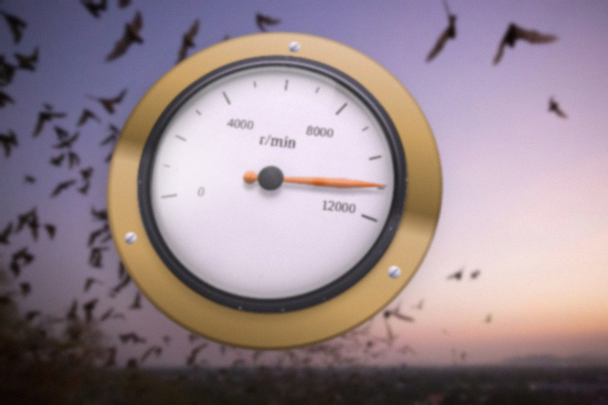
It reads 11000 rpm
